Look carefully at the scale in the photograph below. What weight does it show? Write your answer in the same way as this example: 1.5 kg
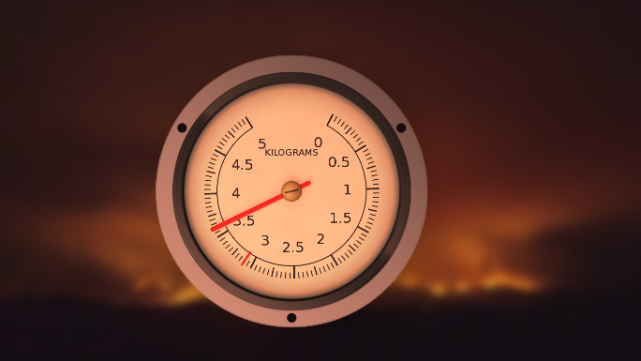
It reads 3.6 kg
